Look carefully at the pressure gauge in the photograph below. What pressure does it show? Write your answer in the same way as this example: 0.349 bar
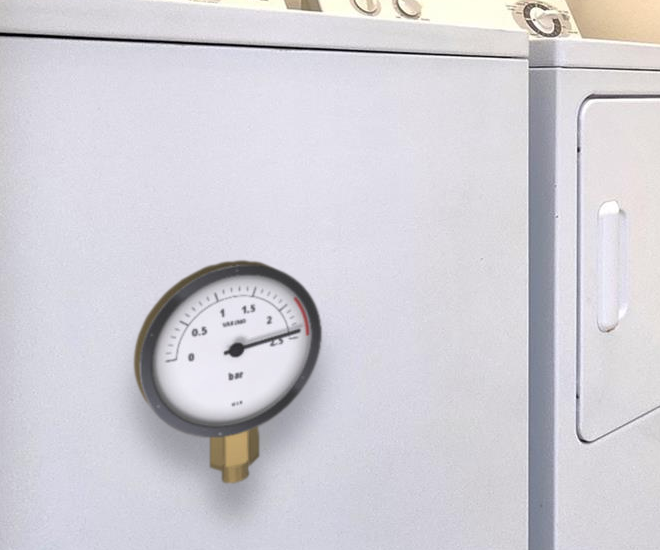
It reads 2.4 bar
